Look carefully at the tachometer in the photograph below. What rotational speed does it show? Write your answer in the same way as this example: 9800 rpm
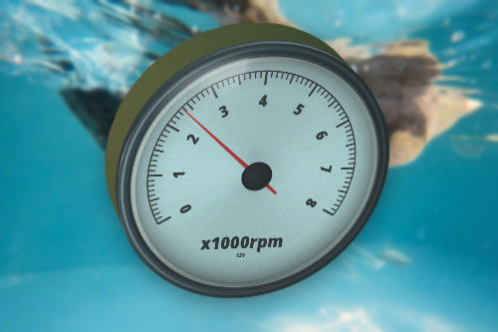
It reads 2400 rpm
